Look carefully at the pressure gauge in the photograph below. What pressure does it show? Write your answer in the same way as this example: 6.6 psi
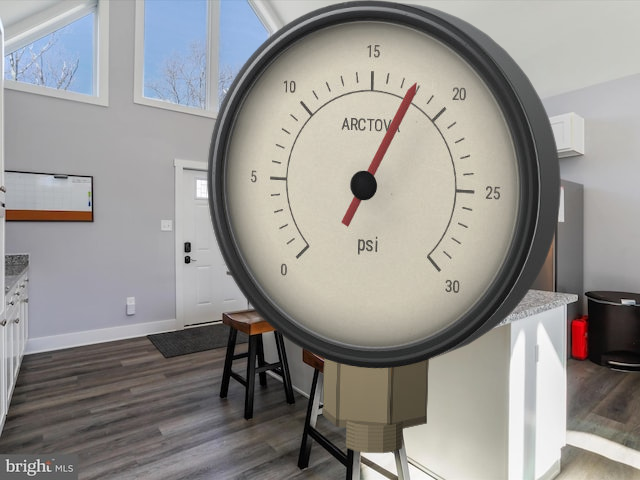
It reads 18 psi
